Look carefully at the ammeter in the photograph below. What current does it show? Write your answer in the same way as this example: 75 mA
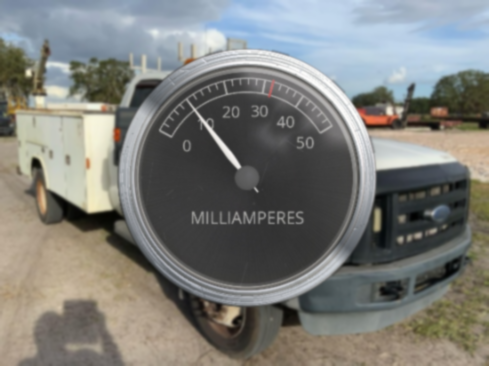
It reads 10 mA
